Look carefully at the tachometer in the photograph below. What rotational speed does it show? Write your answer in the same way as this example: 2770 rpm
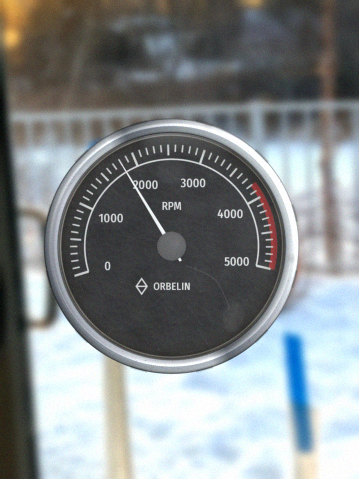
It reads 1800 rpm
